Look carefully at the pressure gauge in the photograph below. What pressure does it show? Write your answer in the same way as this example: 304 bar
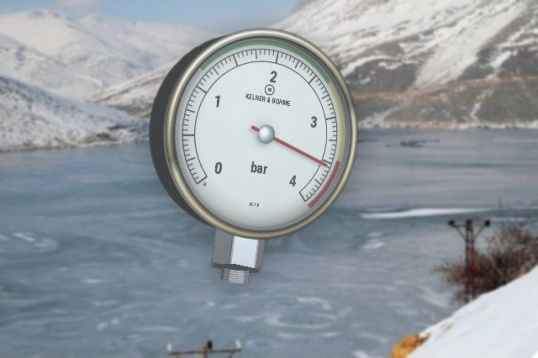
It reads 3.55 bar
